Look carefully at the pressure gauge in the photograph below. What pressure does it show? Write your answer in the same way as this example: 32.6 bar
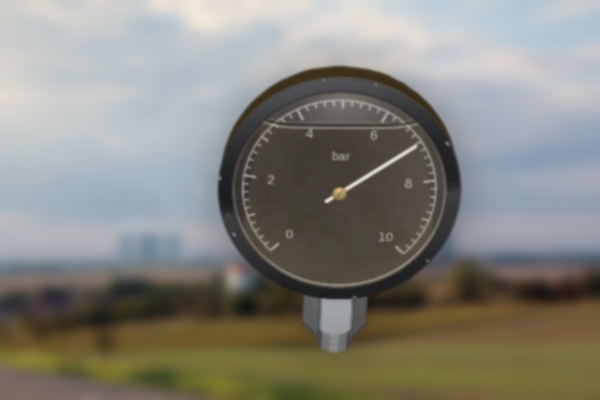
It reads 7 bar
